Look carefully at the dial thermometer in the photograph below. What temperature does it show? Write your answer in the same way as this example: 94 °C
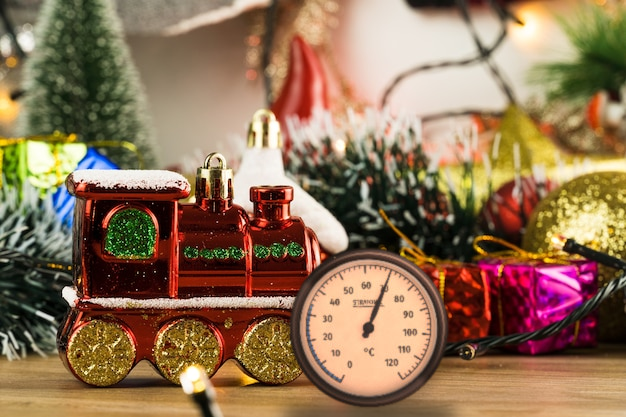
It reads 70 °C
